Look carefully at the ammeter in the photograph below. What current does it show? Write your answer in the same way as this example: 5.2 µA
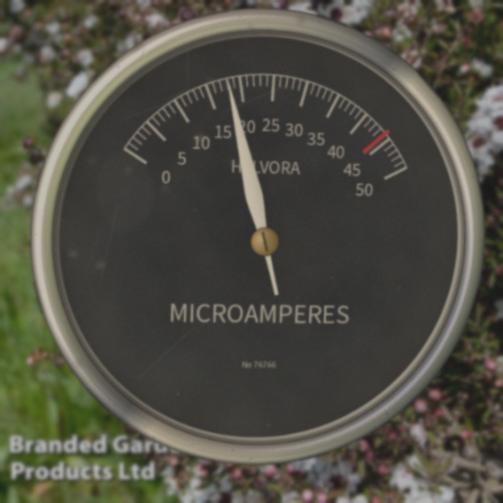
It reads 18 µA
